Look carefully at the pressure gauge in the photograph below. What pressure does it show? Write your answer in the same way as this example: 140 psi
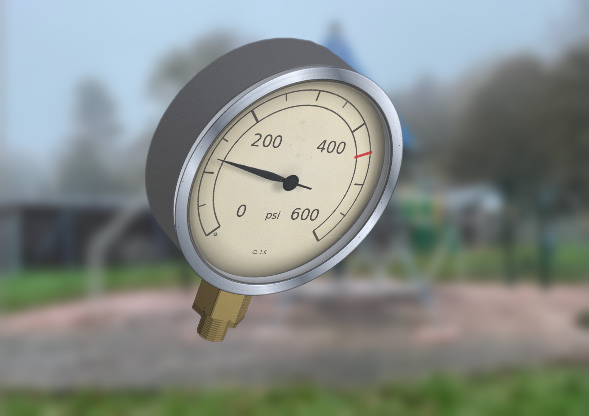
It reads 125 psi
